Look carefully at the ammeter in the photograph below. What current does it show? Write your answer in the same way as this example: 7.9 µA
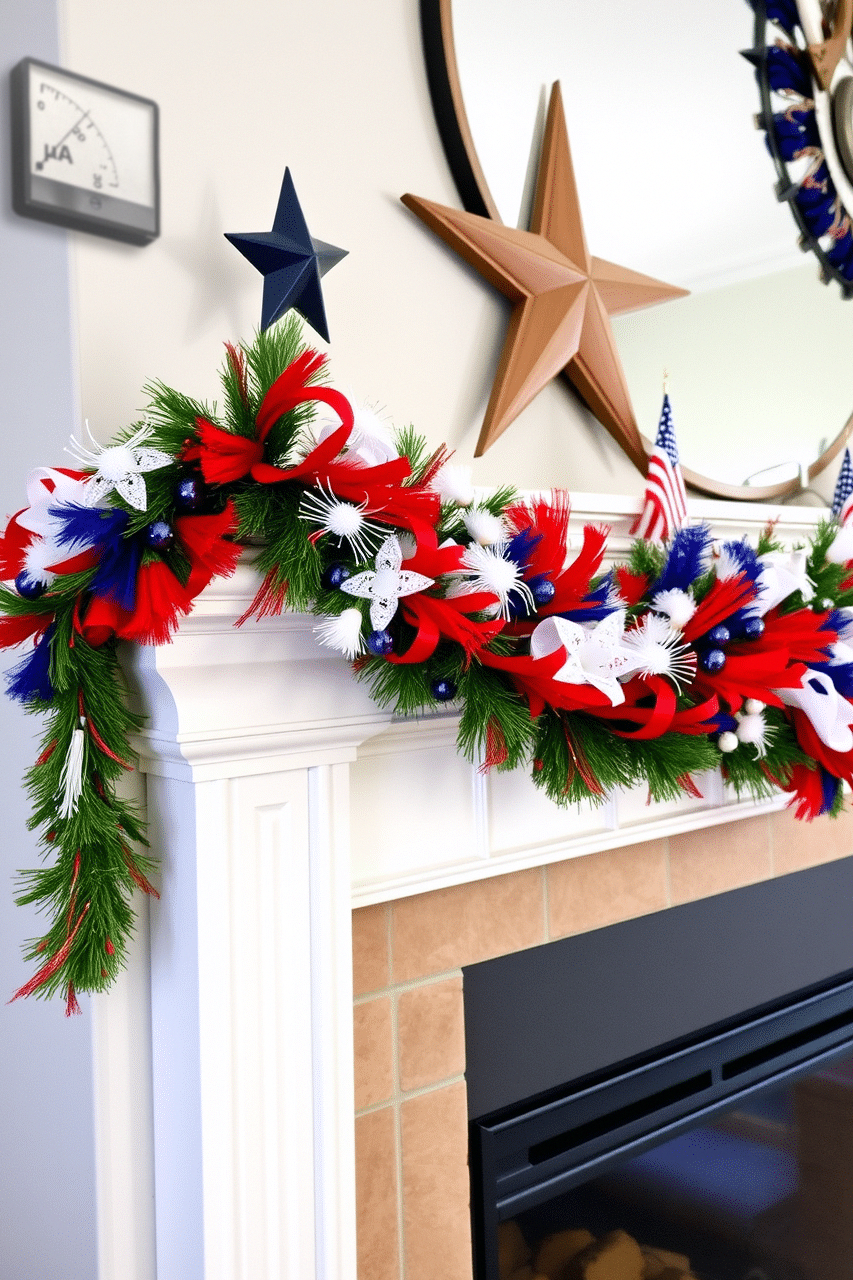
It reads 18 µA
